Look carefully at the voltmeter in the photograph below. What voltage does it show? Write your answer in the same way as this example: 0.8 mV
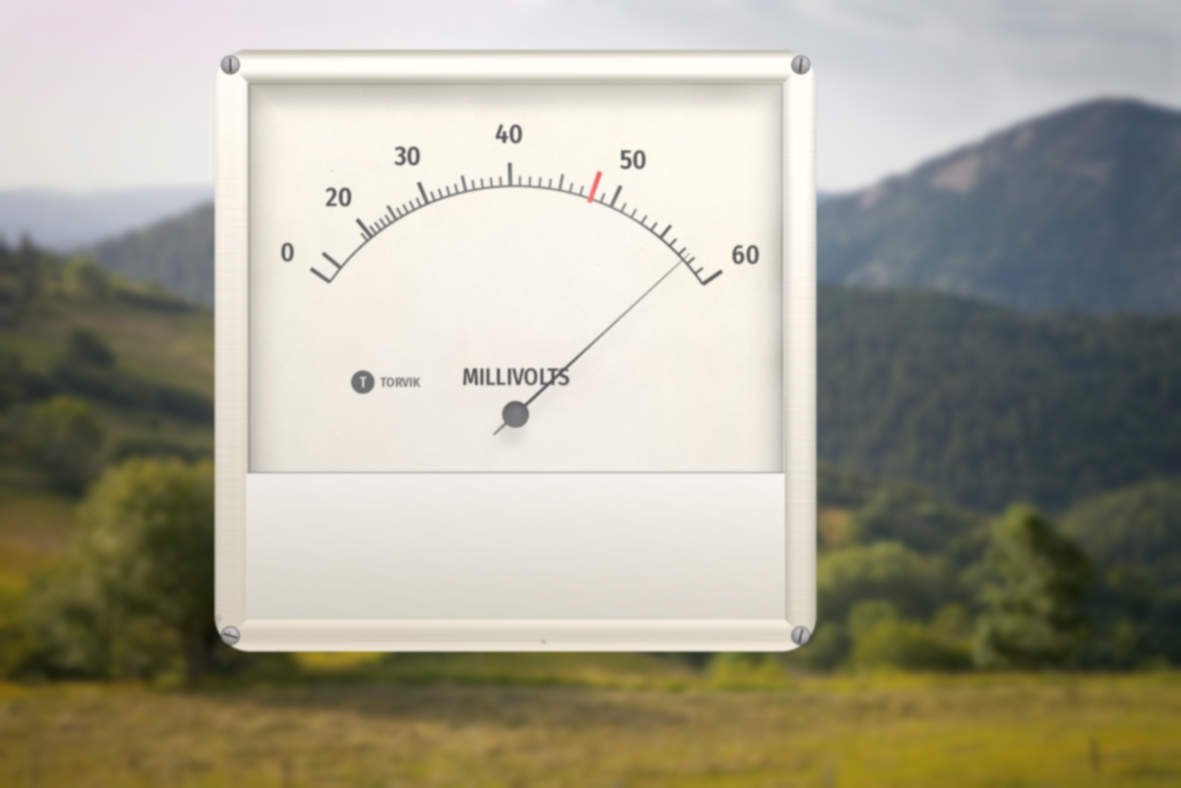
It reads 57.5 mV
